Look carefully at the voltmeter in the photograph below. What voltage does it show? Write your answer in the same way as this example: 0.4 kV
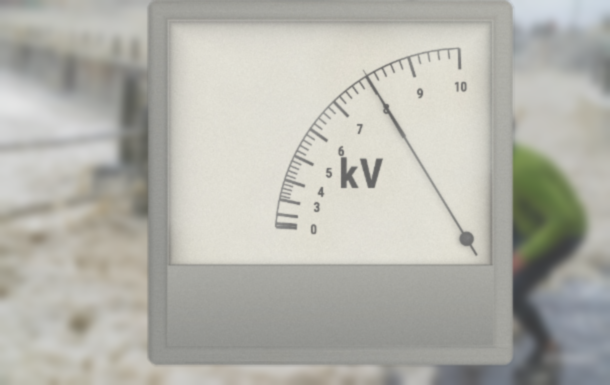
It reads 8 kV
